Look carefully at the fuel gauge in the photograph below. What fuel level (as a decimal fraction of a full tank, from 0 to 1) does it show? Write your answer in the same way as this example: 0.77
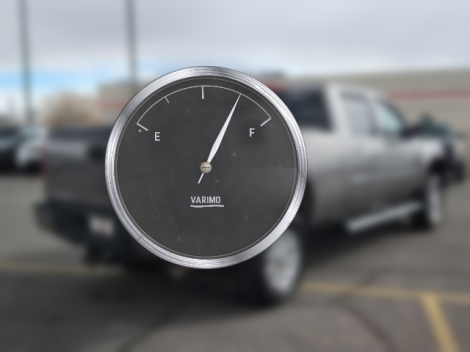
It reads 0.75
